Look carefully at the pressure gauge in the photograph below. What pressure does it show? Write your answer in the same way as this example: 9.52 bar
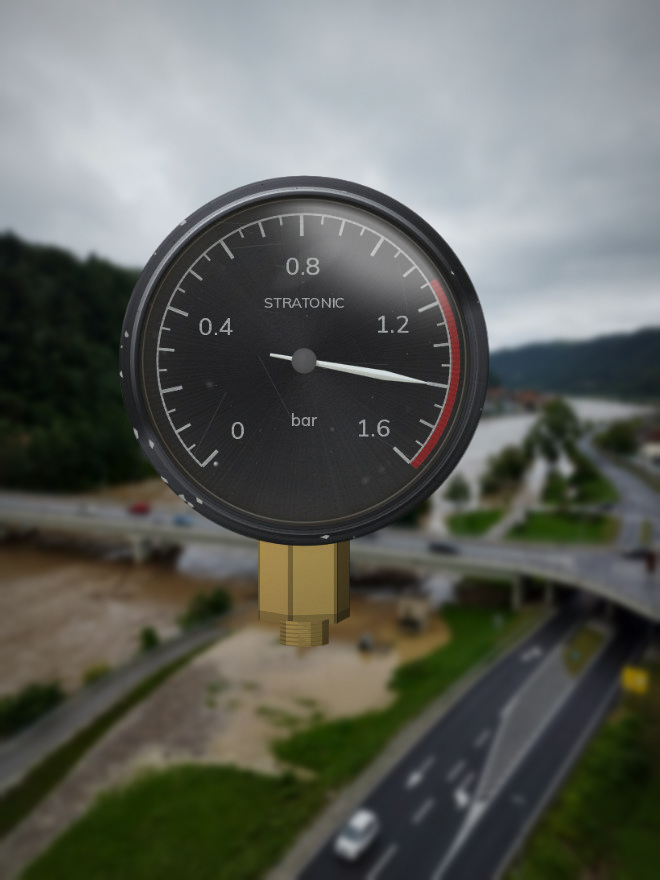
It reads 1.4 bar
